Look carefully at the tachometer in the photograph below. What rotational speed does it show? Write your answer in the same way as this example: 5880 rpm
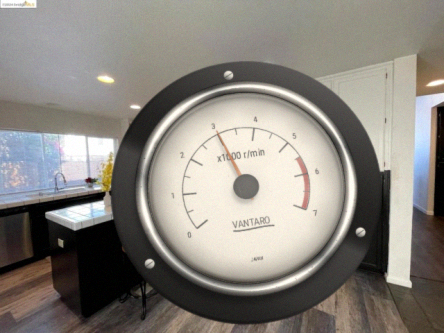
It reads 3000 rpm
